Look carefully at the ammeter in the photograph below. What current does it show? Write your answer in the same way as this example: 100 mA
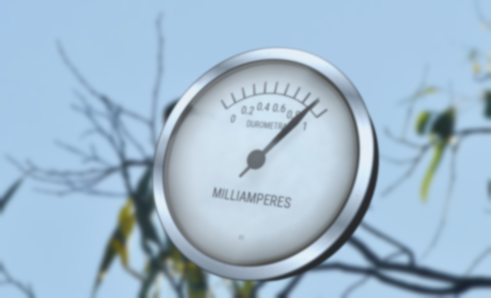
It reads 0.9 mA
